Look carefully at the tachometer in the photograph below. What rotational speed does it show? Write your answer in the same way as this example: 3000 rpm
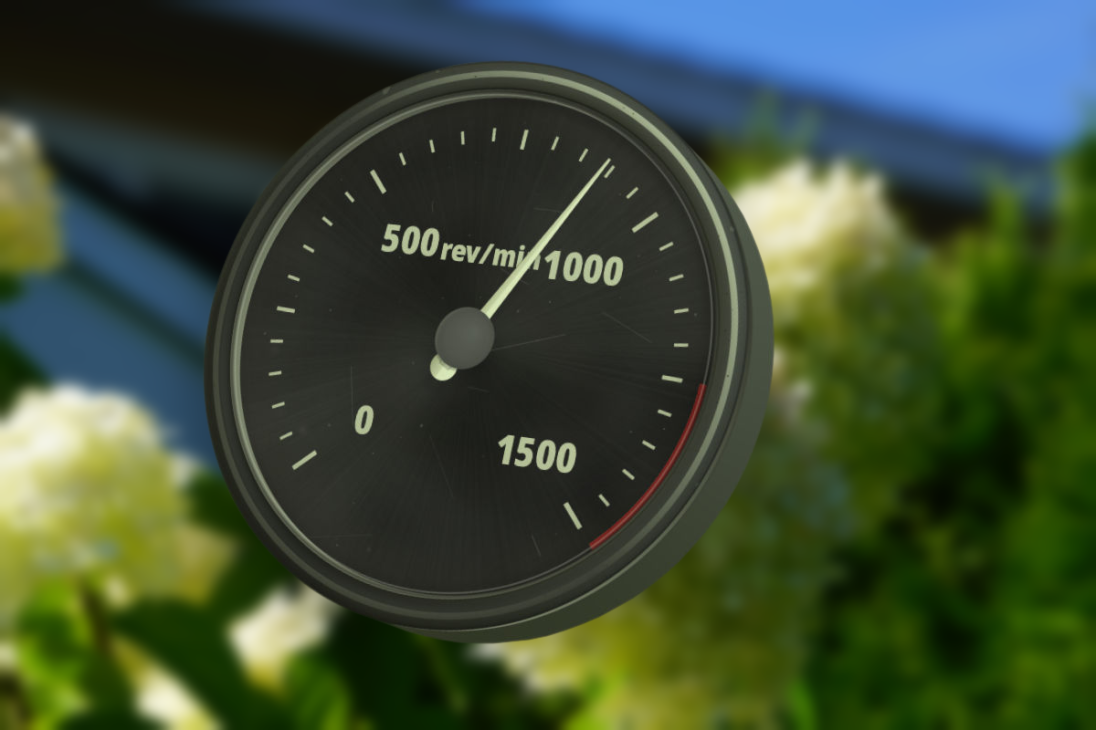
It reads 900 rpm
